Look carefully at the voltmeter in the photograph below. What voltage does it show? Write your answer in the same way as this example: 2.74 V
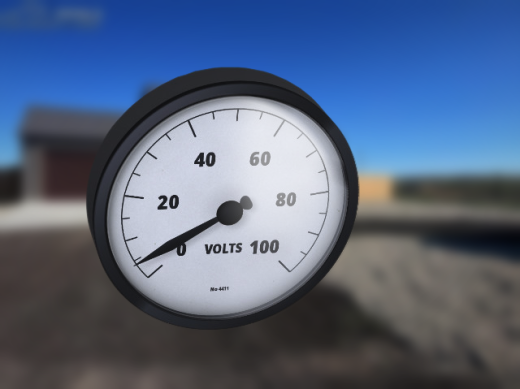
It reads 5 V
